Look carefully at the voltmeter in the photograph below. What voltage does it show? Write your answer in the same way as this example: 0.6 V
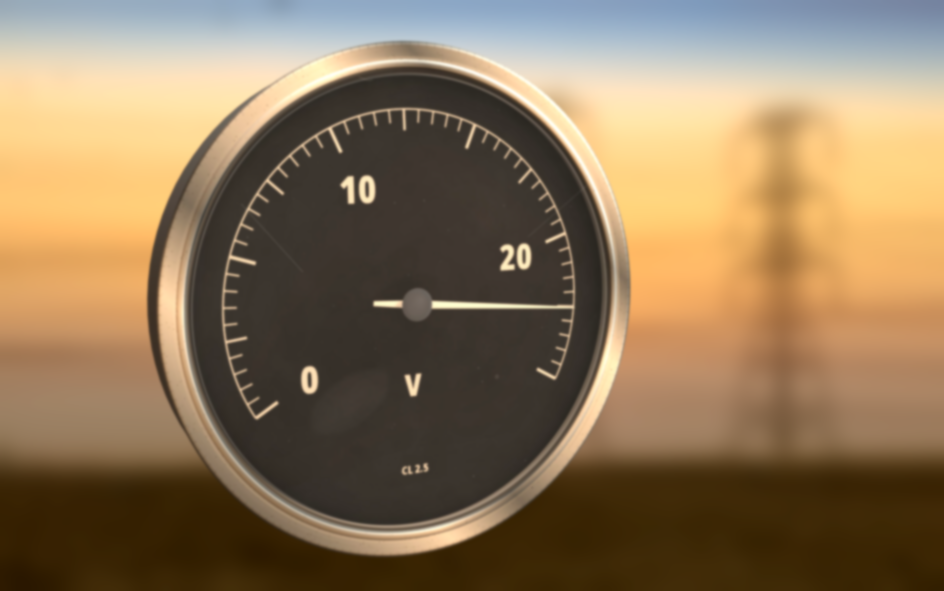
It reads 22.5 V
